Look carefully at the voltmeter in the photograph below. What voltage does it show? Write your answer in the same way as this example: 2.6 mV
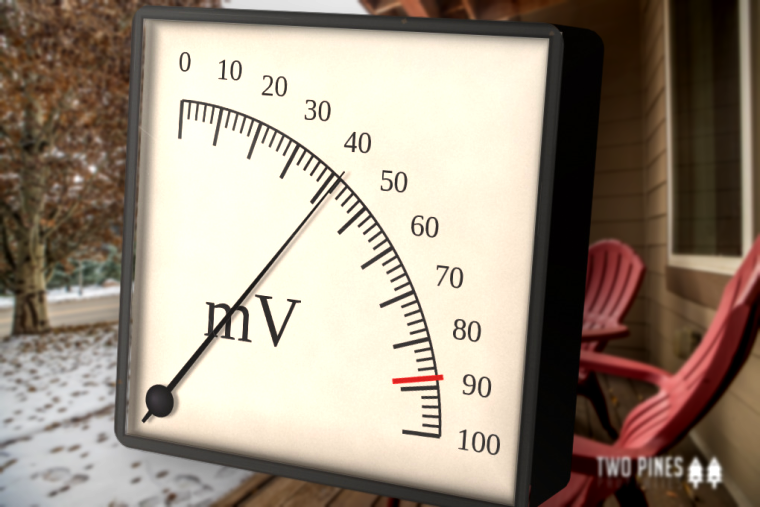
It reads 42 mV
